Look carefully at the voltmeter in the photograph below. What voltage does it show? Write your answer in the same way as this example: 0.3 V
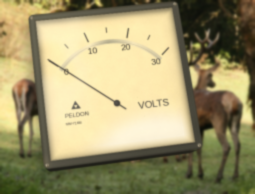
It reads 0 V
